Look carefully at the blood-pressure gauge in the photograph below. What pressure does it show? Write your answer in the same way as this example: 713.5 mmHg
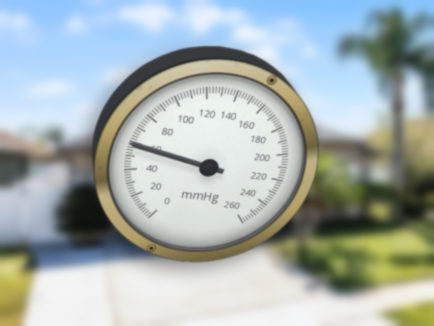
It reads 60 mmHg
